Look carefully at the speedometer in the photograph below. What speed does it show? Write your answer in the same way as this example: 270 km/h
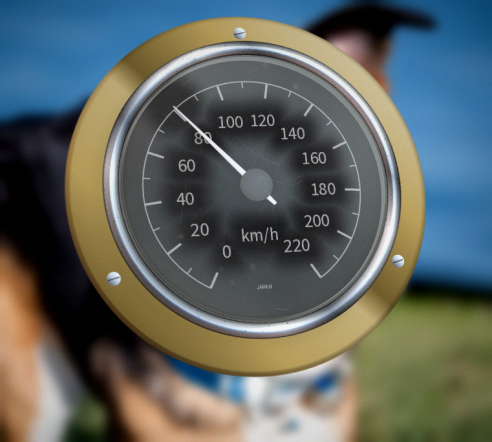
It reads 80 km/h
